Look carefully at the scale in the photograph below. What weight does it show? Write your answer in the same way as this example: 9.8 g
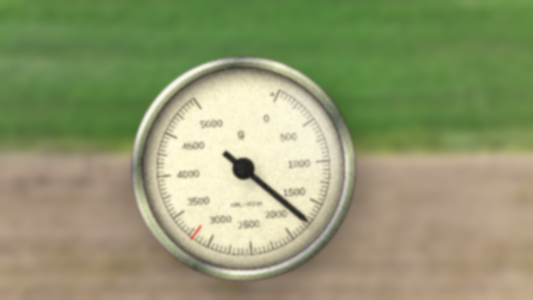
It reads 1750 g
